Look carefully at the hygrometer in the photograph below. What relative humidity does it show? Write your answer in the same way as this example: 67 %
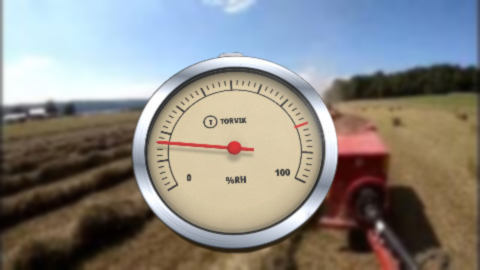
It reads 16 %
